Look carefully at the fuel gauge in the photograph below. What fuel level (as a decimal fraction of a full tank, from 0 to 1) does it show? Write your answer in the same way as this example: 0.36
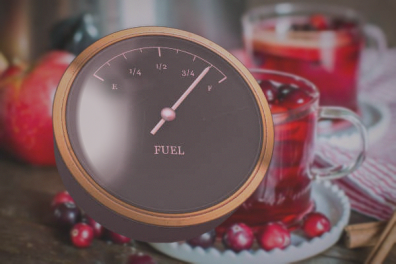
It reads 0.875
